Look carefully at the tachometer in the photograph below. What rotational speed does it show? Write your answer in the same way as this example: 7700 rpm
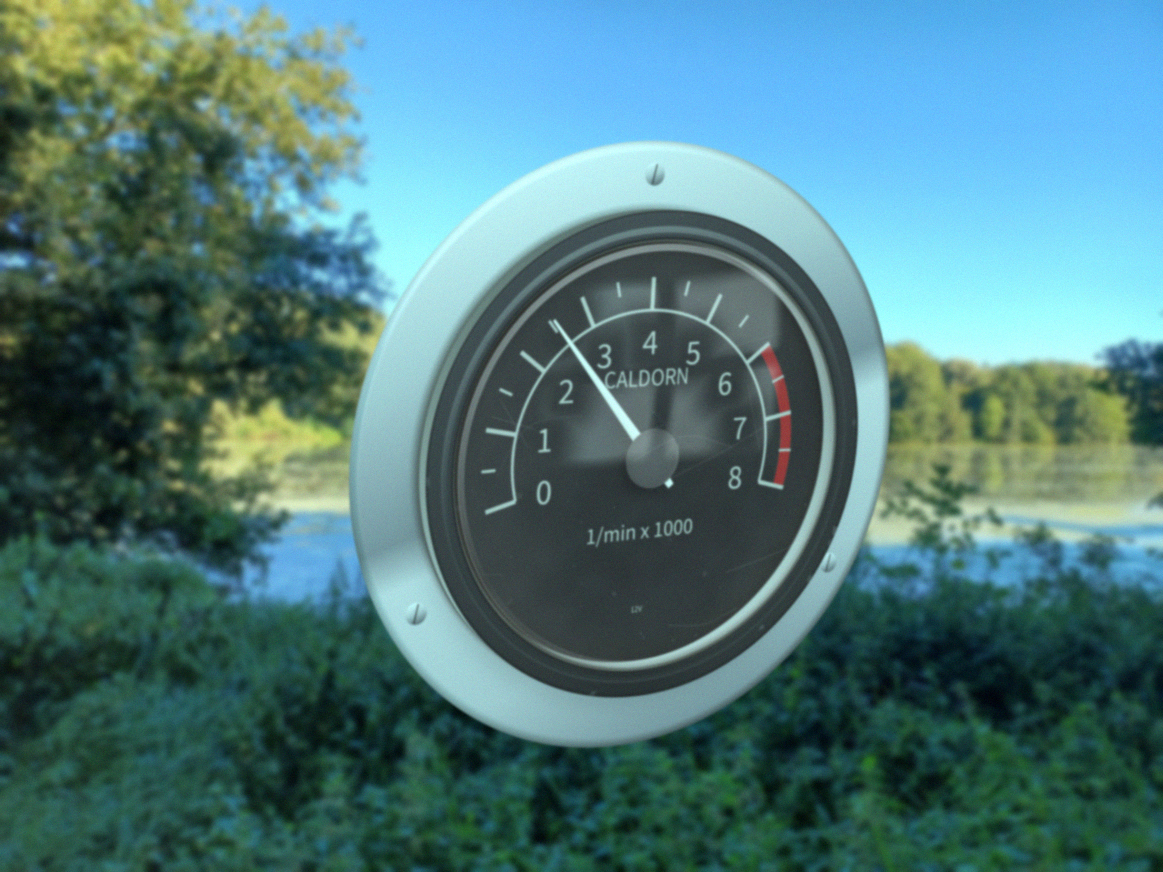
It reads 2500 rpm
